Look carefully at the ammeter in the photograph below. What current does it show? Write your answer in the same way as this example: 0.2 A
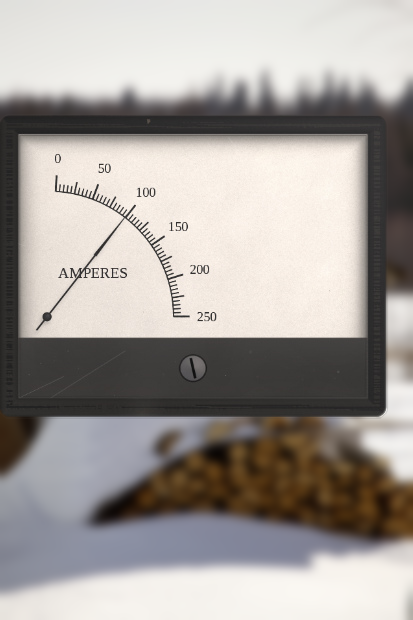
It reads 100 A
